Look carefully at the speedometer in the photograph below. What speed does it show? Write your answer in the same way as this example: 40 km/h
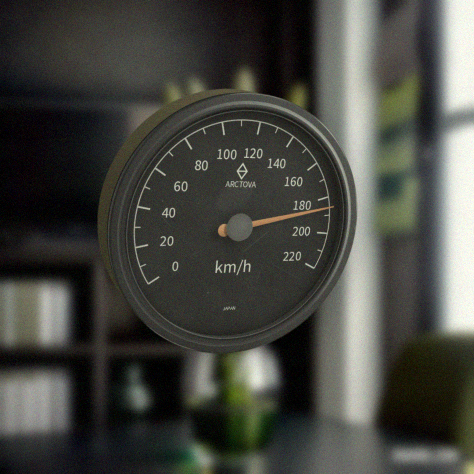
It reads 185 km/h
